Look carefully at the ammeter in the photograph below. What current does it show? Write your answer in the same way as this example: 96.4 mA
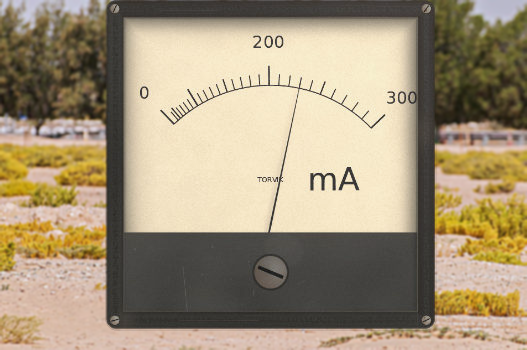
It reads 230 mA
